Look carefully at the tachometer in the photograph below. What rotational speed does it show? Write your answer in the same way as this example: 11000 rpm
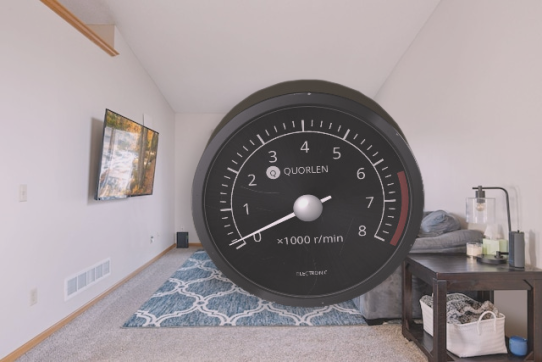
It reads 200 rpm
